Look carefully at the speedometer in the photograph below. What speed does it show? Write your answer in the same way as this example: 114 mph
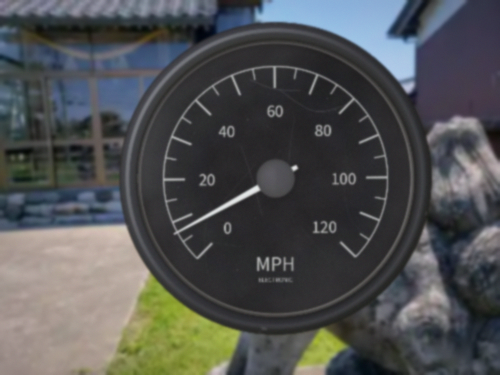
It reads 7.5 mph
